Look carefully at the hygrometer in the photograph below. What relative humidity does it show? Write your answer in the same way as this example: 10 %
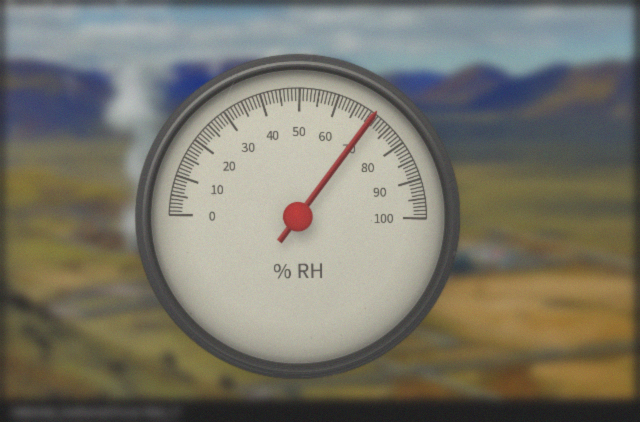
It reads 70 %
